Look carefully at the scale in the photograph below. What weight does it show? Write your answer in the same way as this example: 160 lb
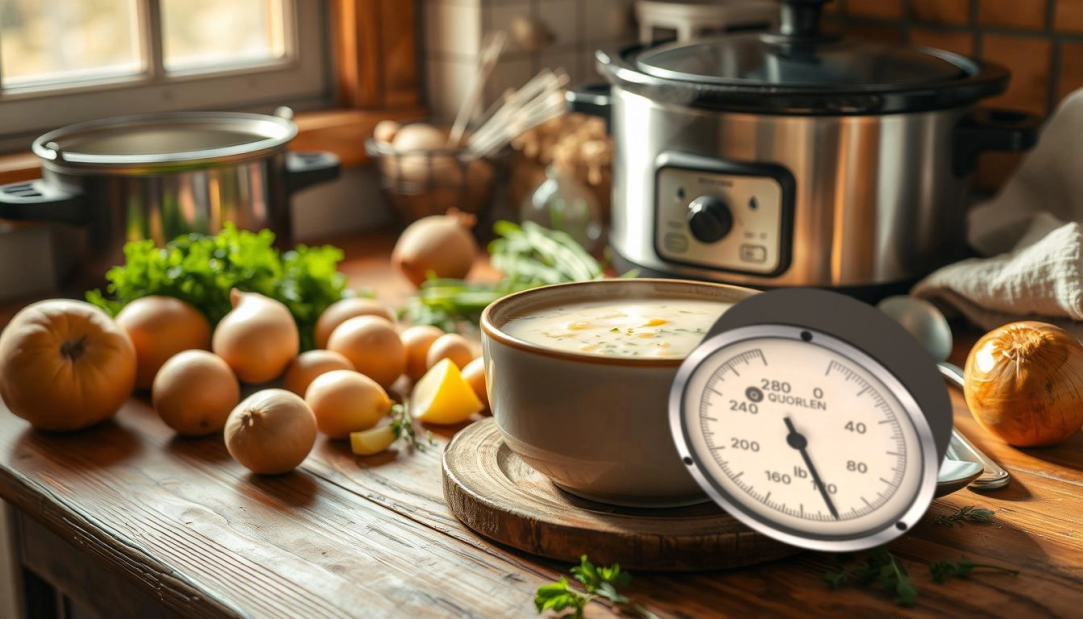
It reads 120 lb
